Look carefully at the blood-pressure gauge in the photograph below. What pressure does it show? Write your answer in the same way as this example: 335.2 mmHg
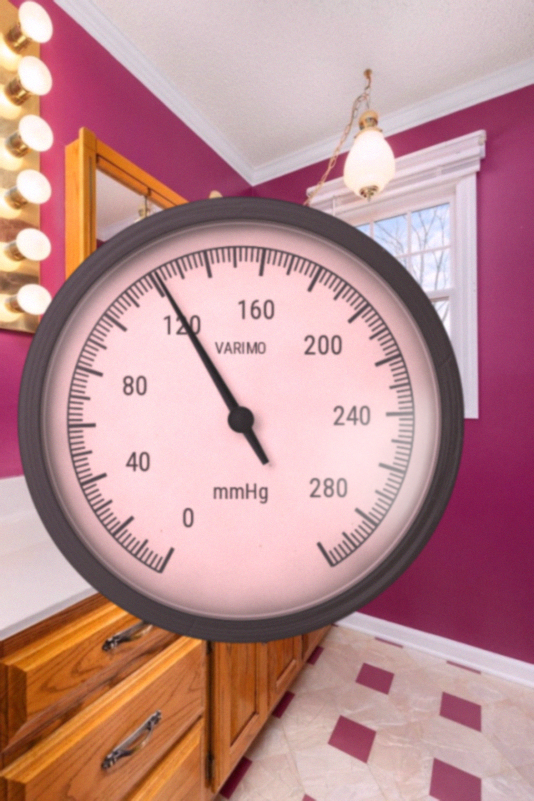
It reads 122 mmHg
